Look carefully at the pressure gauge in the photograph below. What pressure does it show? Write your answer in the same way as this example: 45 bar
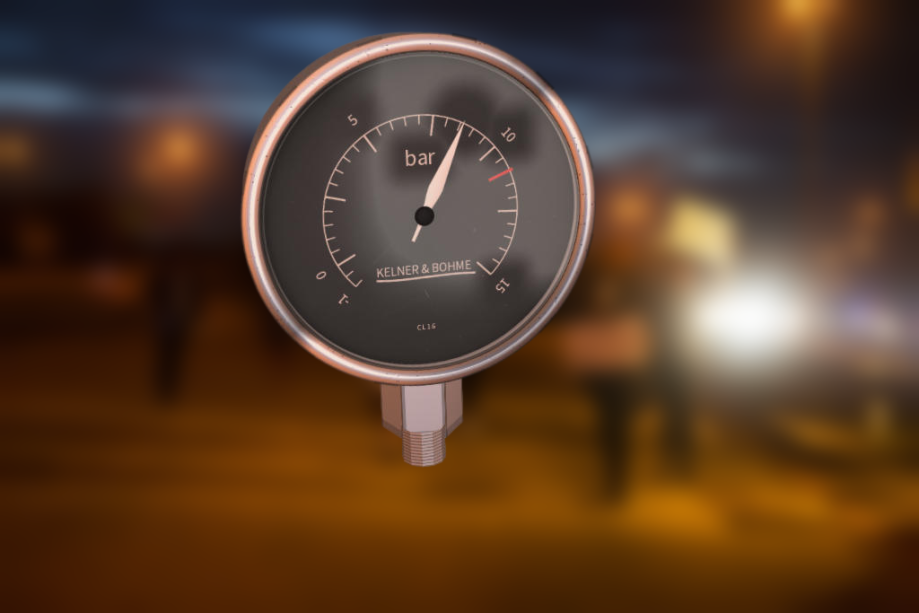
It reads 8.5 bar
